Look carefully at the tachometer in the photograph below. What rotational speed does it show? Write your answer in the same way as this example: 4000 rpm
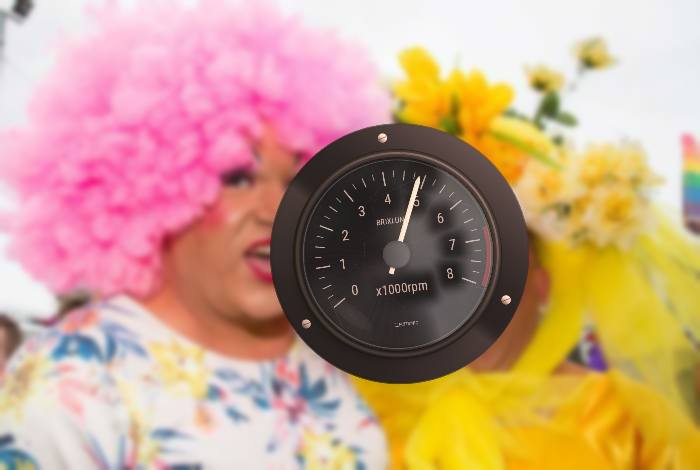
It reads 4875 rpm
